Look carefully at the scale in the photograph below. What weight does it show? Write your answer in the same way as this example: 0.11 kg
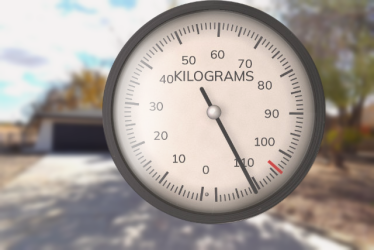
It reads 111 kg
